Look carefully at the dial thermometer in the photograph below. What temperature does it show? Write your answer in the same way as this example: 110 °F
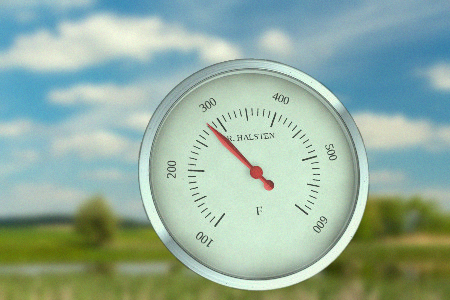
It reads 280 °F
